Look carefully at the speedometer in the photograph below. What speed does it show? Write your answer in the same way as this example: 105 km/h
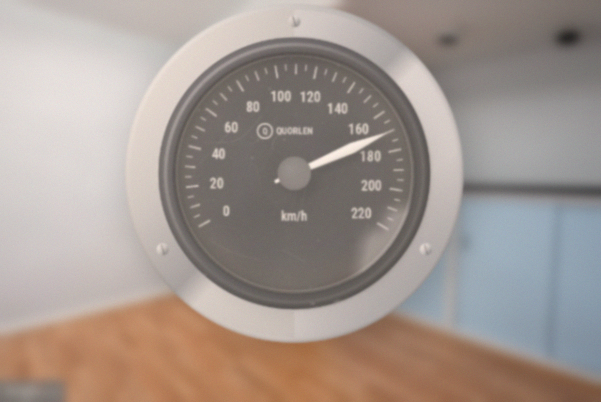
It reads 170 km/h
